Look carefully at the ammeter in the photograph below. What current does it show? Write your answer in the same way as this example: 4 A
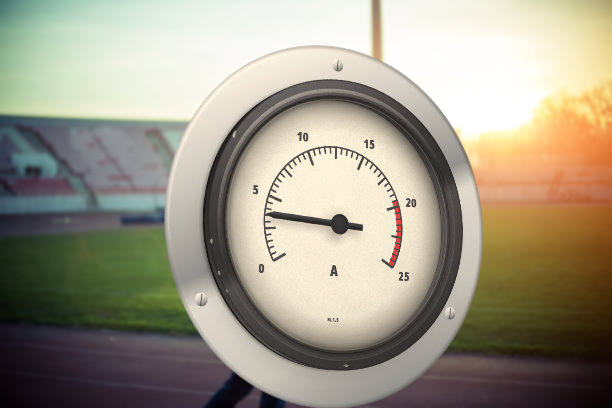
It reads 3.5 A
